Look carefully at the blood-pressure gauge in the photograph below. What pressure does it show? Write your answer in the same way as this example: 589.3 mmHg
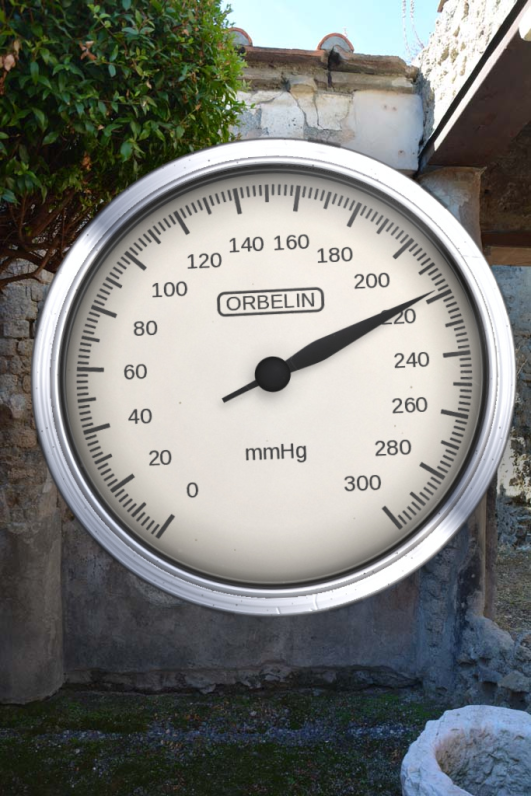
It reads 218 mmHg
